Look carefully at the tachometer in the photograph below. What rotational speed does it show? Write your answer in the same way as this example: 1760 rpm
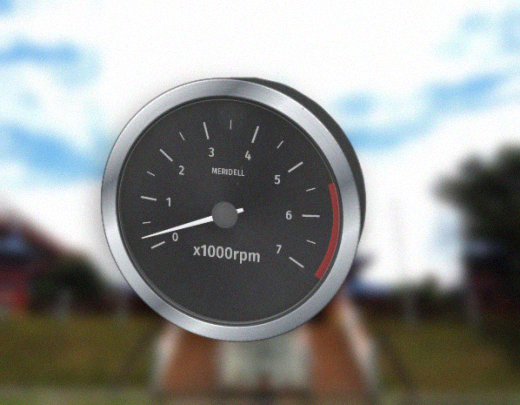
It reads 250 rpm
